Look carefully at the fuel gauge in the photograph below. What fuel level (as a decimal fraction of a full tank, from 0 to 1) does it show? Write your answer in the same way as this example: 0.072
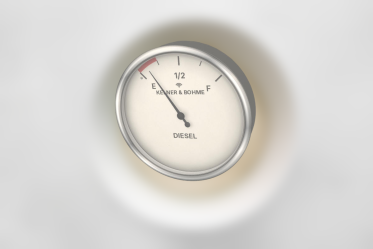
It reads 0.125
